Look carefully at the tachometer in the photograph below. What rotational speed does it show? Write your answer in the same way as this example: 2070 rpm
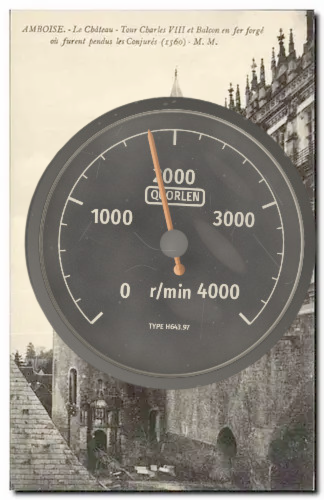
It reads 1800 rpm
